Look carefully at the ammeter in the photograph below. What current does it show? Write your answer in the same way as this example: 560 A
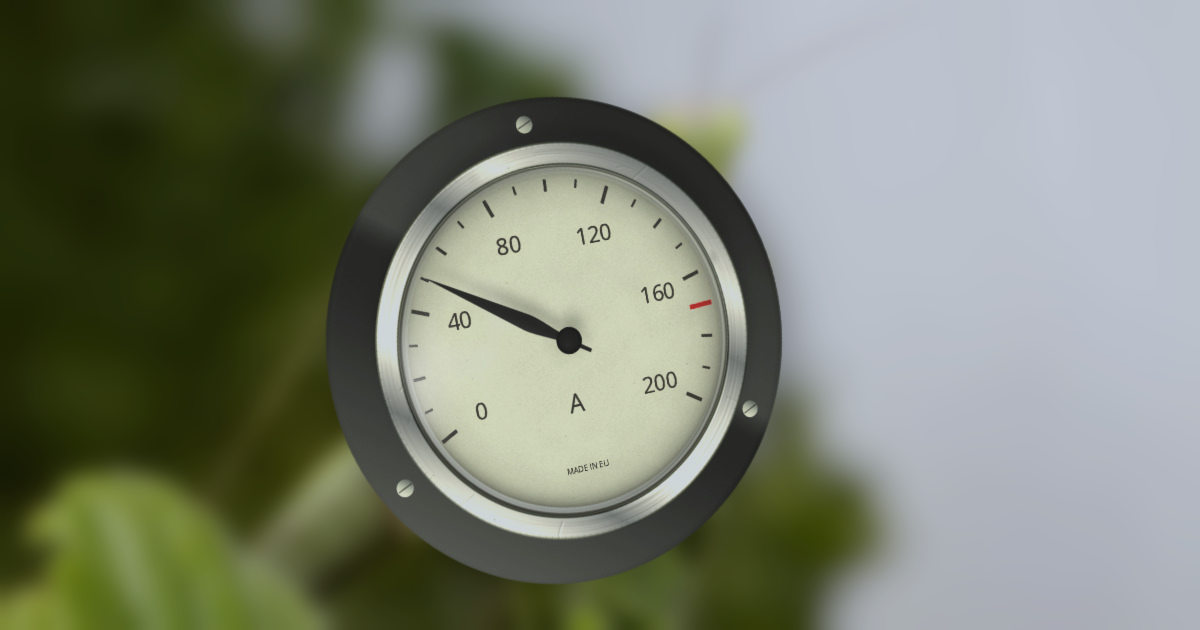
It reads 50 A
